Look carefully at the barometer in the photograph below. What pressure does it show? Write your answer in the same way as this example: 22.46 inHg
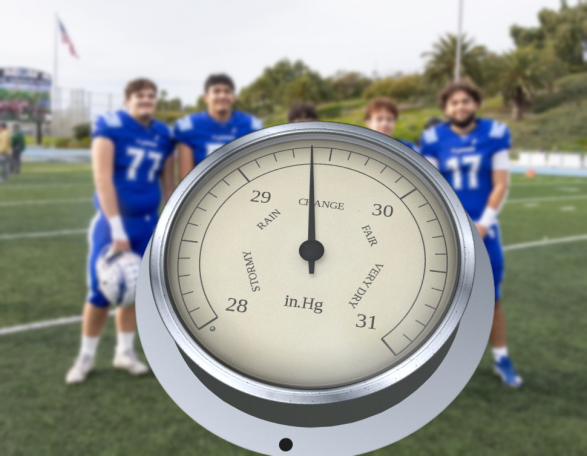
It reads 29.4 inHg
